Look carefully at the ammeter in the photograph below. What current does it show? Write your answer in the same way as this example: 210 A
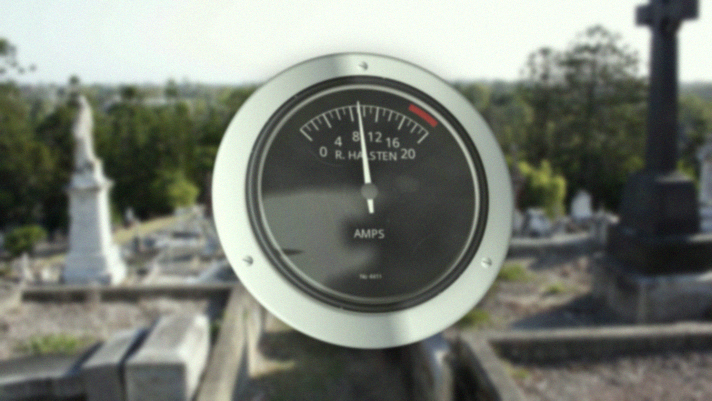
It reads 9 A
